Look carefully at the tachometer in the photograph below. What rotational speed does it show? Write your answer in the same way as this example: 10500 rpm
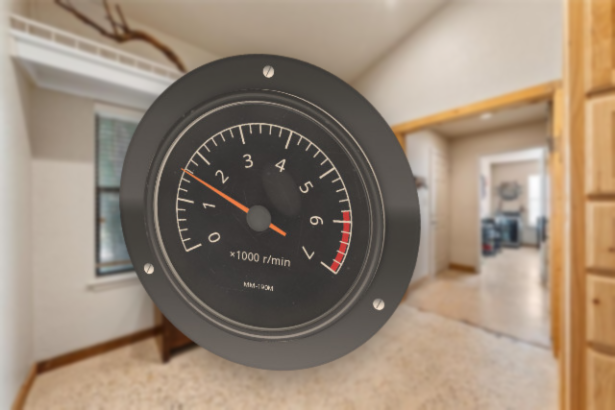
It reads 1600 rpm
